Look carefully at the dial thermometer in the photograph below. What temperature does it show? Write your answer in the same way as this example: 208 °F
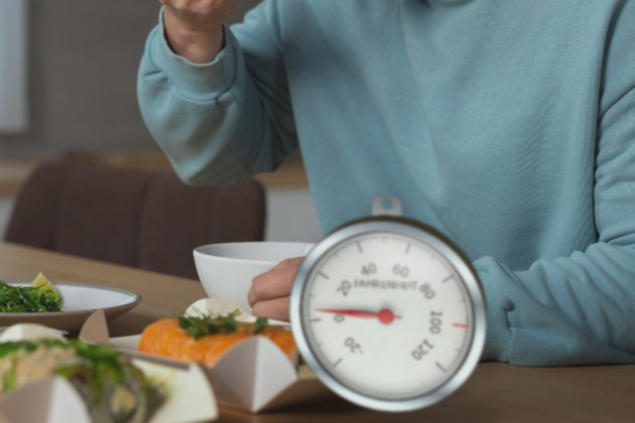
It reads 5 °F
